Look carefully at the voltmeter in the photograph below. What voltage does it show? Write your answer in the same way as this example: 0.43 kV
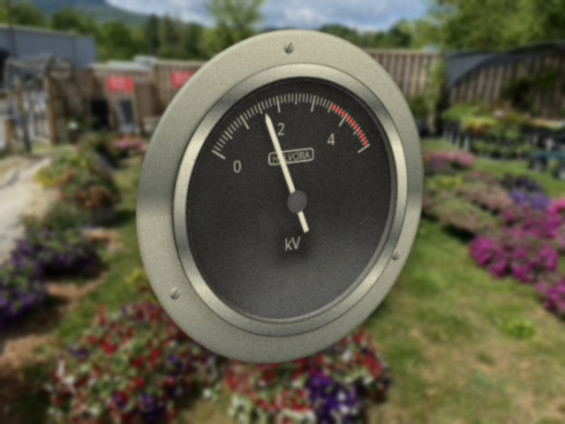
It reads 1.5 kV
